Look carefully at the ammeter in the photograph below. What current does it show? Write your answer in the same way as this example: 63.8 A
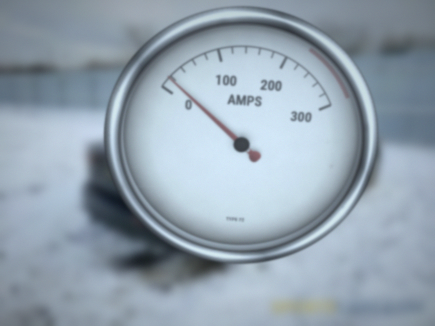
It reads 20 A
